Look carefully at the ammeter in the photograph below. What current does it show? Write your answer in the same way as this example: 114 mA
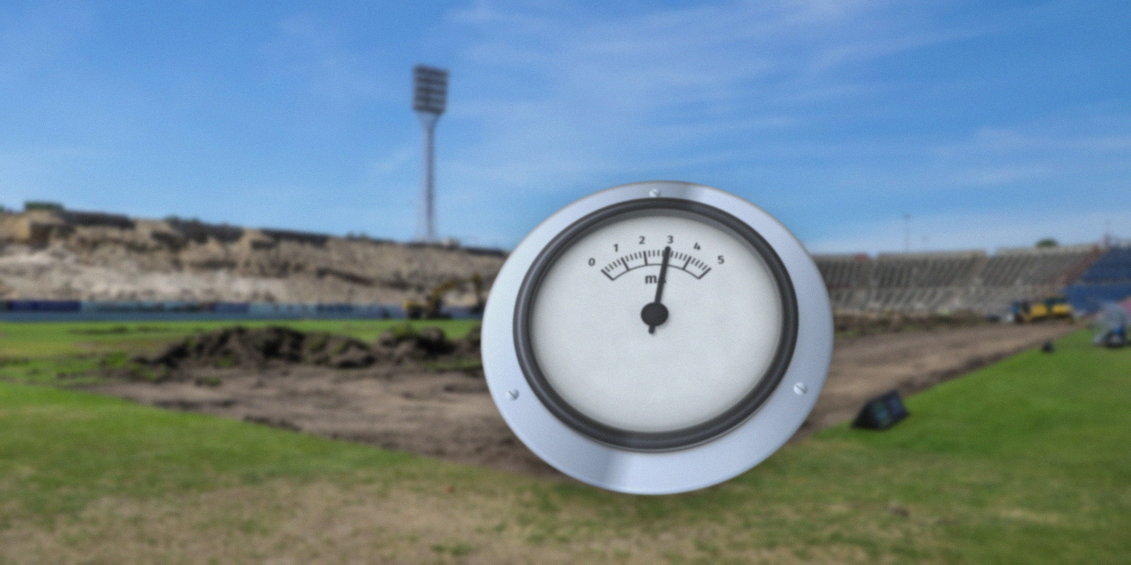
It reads 3 mA
